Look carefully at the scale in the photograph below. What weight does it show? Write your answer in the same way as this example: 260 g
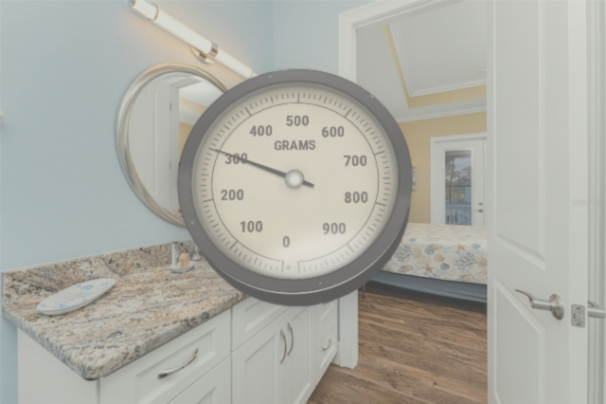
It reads 300 g
